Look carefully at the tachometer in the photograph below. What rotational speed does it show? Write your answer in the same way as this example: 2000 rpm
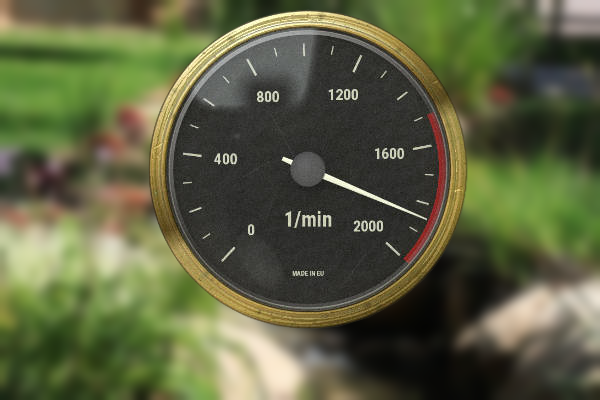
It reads 1850 rpm
